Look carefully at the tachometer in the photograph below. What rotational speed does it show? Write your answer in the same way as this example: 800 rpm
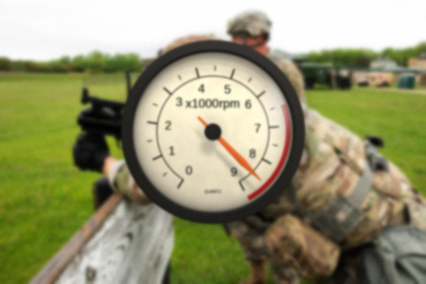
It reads 8500 rpm
